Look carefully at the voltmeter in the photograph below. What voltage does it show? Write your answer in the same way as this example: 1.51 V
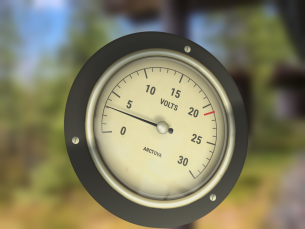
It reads 3 V
